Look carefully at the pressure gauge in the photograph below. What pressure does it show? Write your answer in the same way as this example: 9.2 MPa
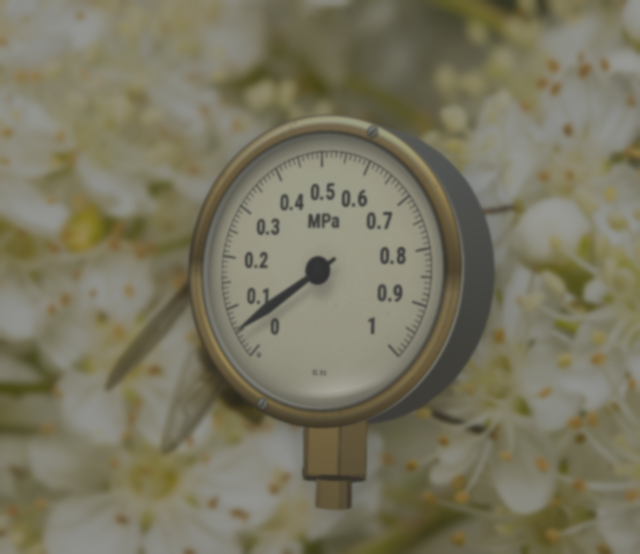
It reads 0.05 MPa
